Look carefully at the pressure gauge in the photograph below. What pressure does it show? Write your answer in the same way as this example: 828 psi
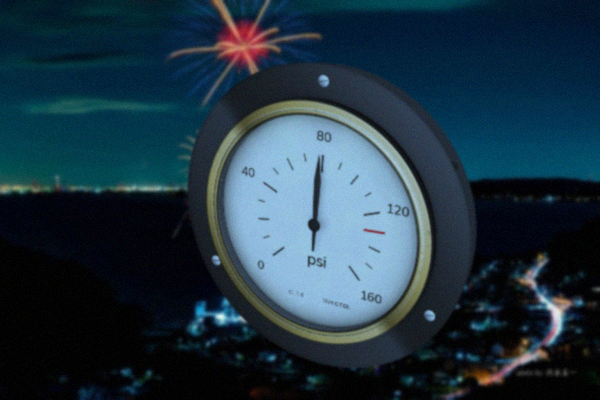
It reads 80 psi
